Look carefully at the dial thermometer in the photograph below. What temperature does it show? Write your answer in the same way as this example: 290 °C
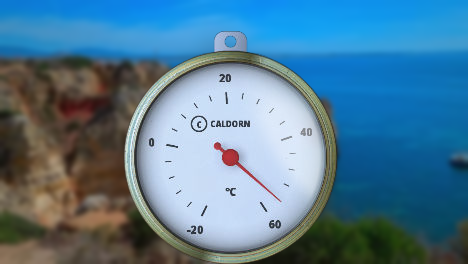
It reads 56 °C
